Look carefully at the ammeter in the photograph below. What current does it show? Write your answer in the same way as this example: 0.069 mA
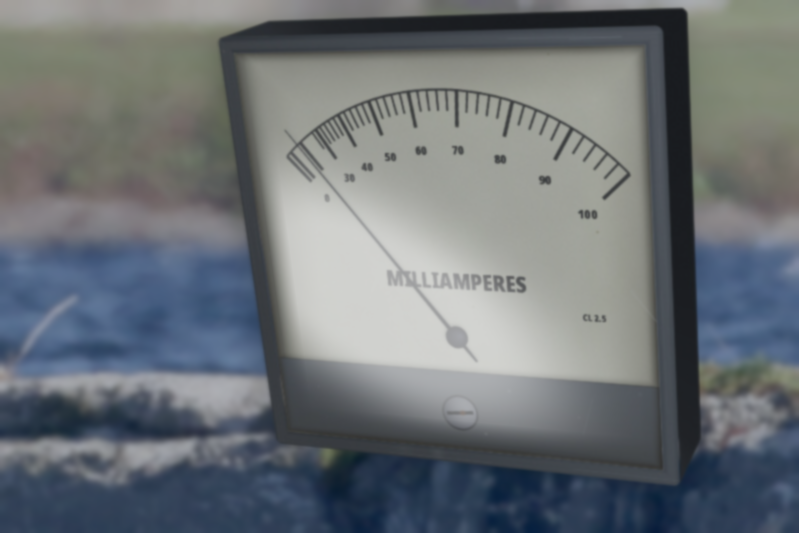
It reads 20 mA
